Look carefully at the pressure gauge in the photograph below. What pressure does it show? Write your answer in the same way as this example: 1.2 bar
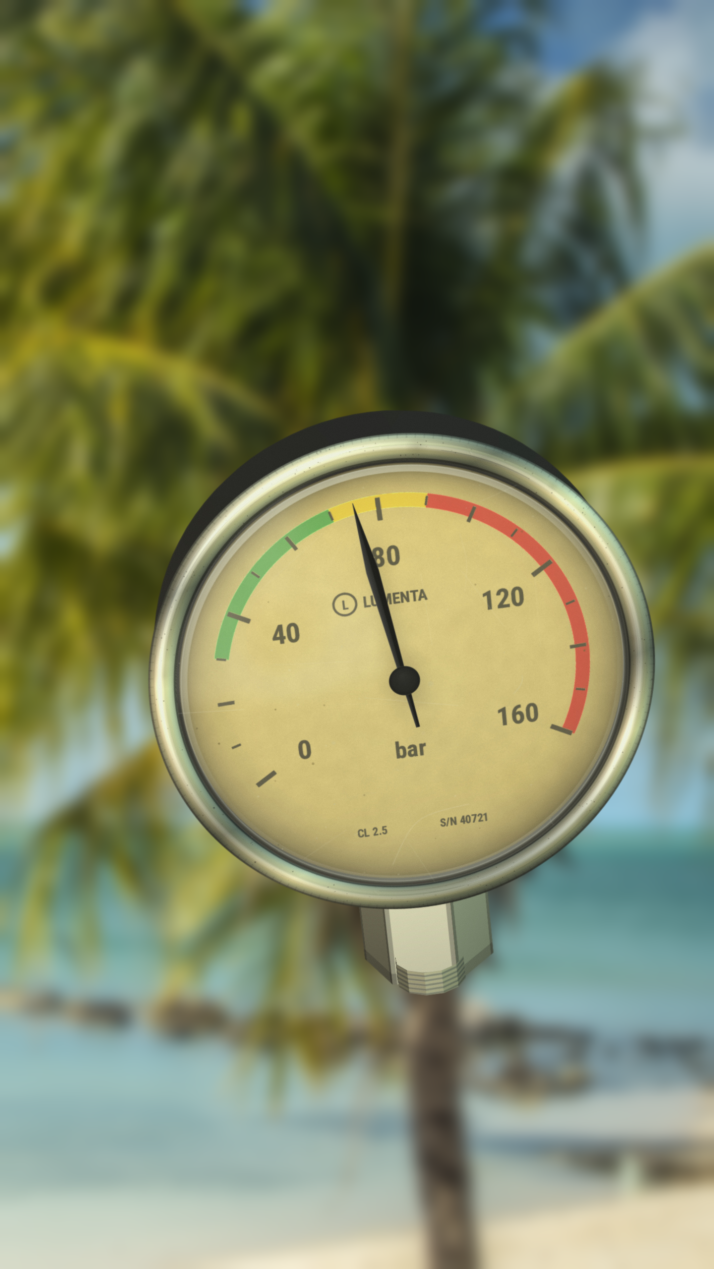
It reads 75 bar
